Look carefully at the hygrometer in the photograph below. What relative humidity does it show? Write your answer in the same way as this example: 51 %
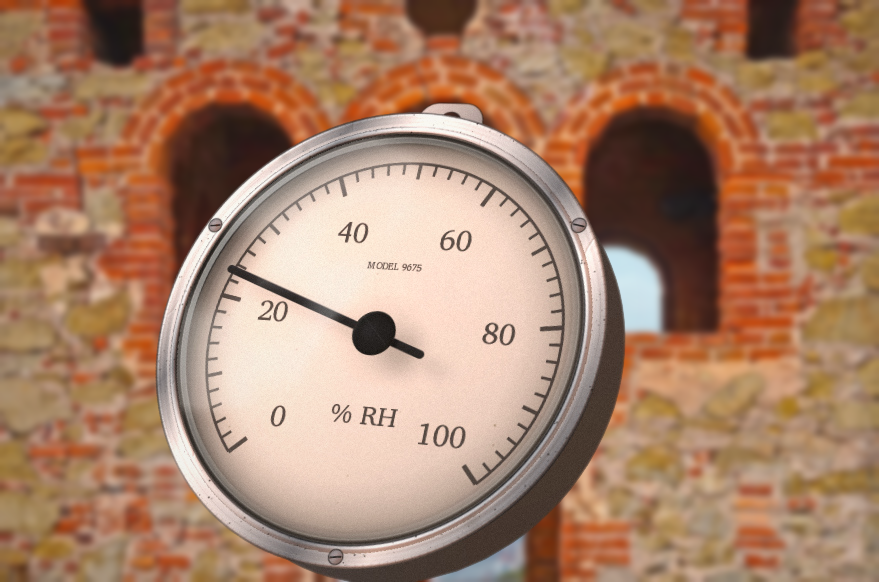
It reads 23 %
